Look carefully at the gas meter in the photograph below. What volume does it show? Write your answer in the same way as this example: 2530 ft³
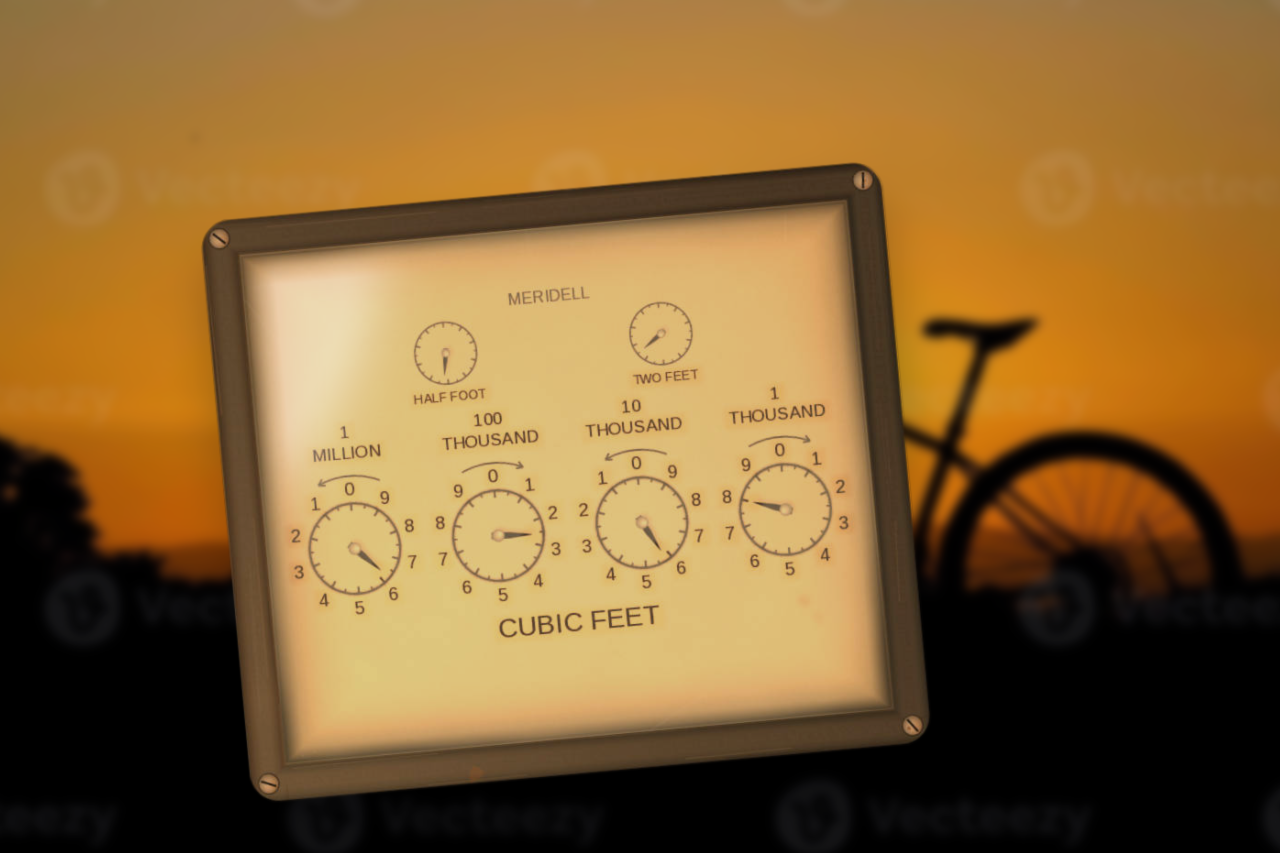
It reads 625800 ft³
